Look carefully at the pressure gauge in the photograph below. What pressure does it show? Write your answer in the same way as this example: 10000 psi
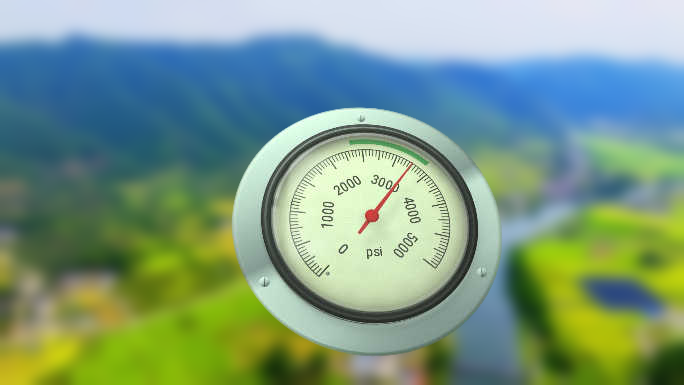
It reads 3250 psi
